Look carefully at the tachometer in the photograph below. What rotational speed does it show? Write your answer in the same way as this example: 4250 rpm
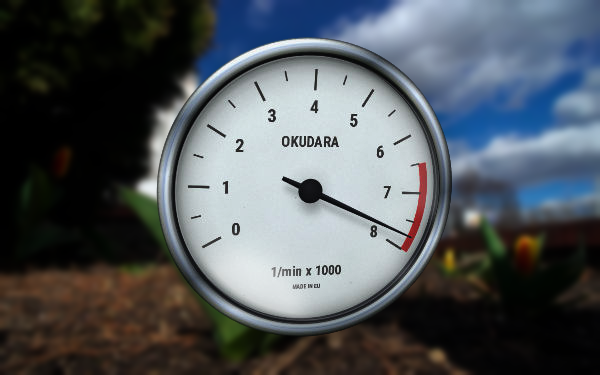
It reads 7750 rpm
